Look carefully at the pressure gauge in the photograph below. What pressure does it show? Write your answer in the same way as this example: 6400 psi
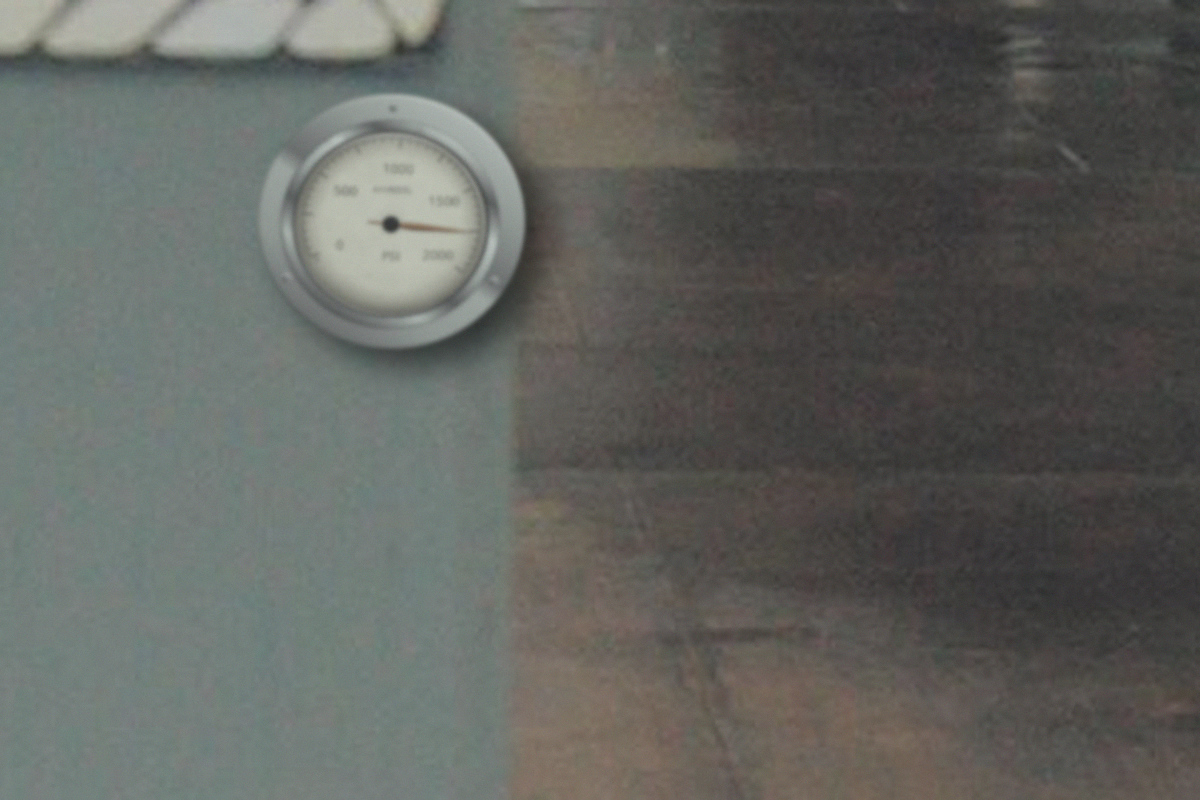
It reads 1750 psi
